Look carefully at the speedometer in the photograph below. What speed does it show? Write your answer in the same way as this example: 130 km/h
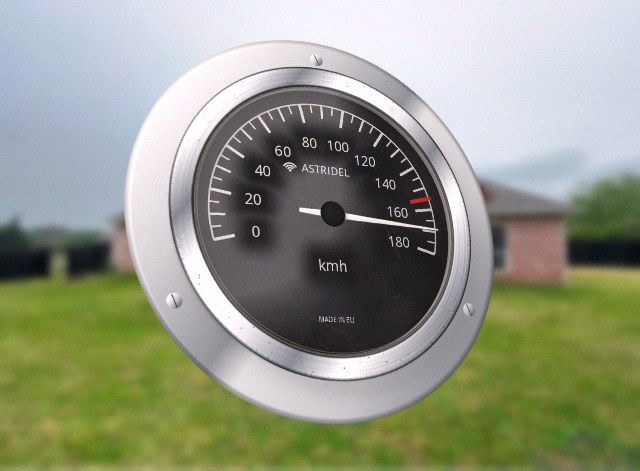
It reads 170 km/h
